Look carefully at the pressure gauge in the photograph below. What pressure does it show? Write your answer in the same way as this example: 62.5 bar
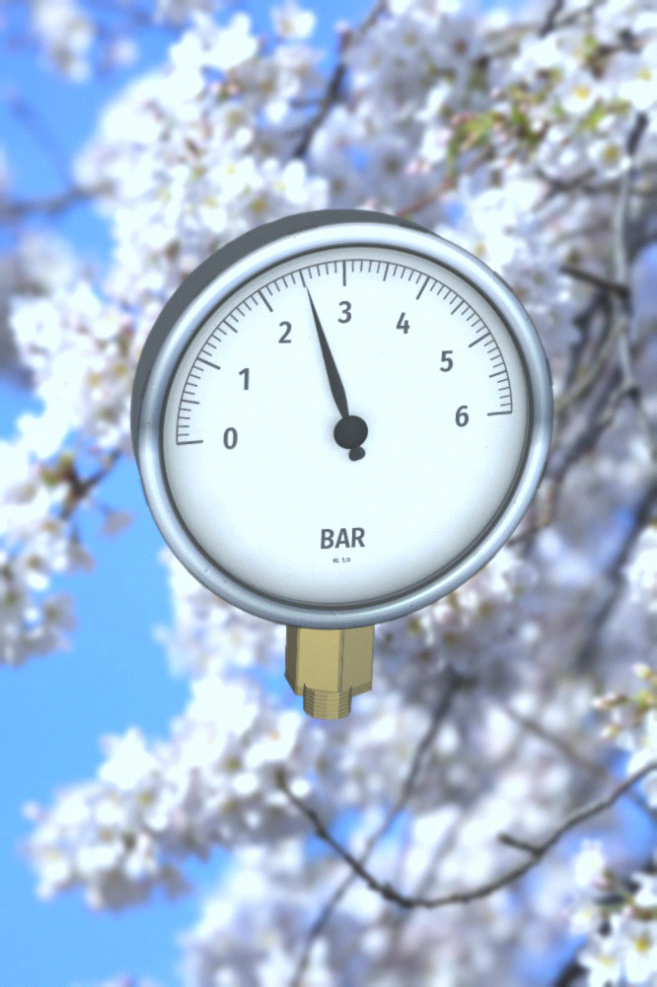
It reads 2.5 bar
